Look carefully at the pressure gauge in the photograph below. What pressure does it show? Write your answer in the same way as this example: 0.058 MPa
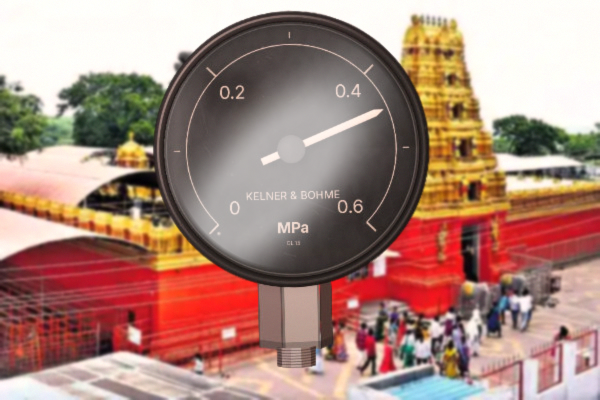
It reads 0.45 MPa
